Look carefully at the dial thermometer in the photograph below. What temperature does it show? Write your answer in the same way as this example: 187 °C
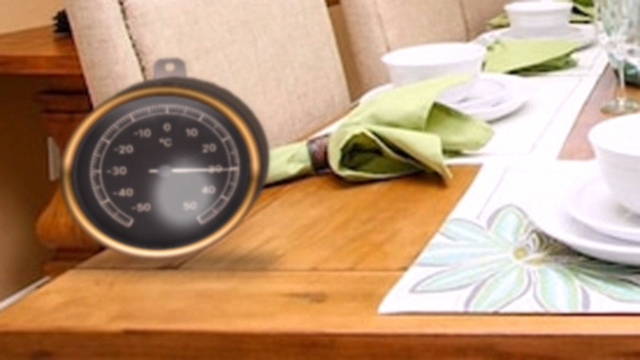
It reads 30 °C
